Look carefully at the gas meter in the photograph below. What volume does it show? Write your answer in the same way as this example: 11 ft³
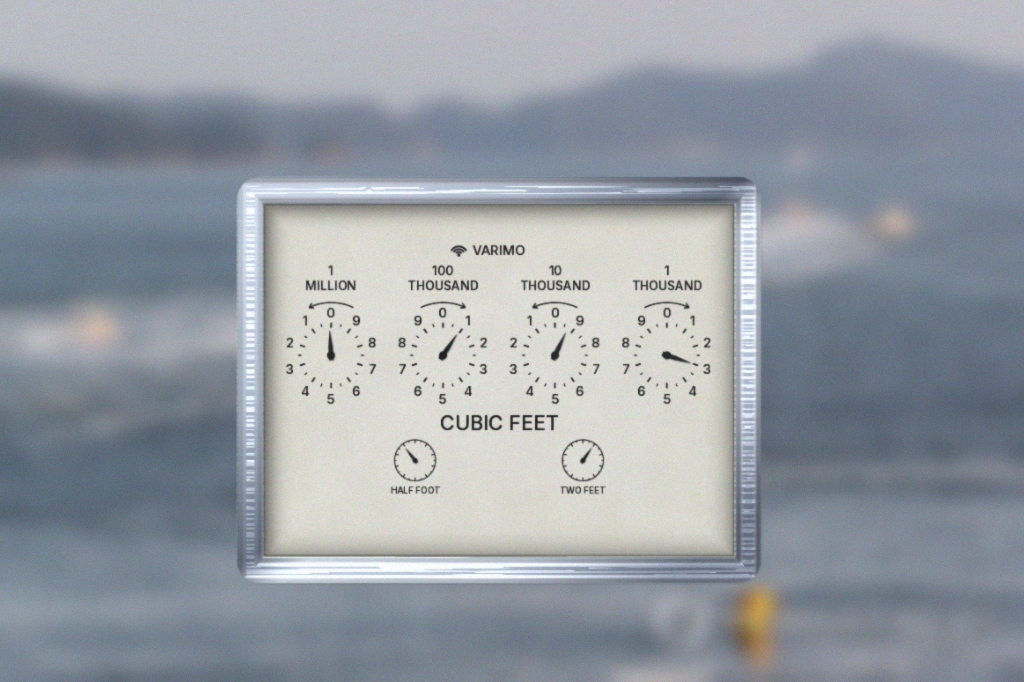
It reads 9300 ft³
